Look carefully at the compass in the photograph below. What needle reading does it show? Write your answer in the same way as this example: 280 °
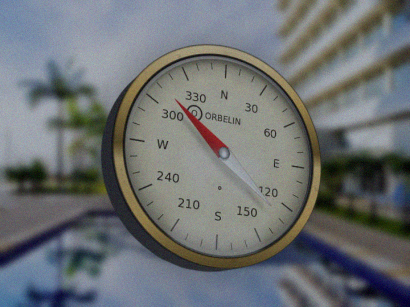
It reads 310 °
